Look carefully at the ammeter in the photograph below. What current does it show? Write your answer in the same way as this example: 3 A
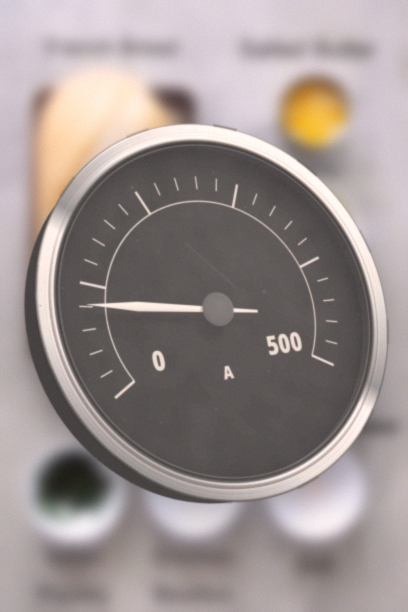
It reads 80 A
